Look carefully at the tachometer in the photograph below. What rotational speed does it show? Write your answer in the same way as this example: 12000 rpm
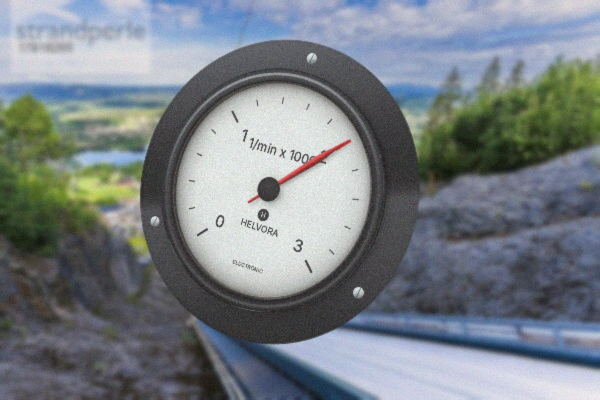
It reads 2000 rpm
